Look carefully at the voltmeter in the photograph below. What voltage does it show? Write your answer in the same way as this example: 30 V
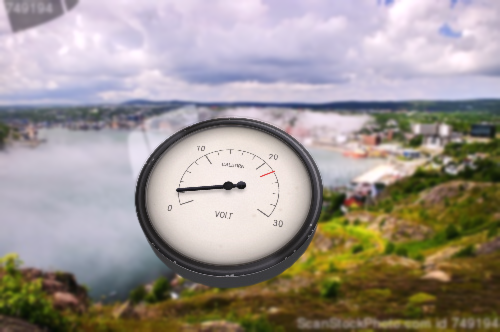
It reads 2 V
